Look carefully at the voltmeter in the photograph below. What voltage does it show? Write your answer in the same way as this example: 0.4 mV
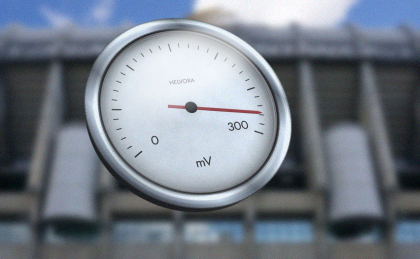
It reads 280 mV
